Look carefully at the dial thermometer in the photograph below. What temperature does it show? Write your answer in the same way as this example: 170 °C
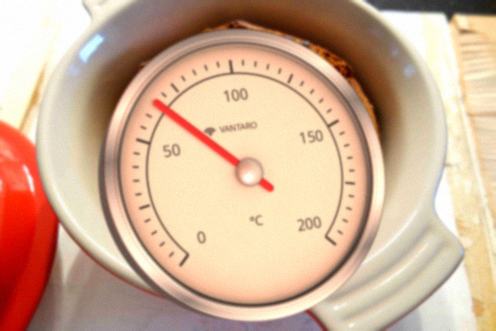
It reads 65 °C
